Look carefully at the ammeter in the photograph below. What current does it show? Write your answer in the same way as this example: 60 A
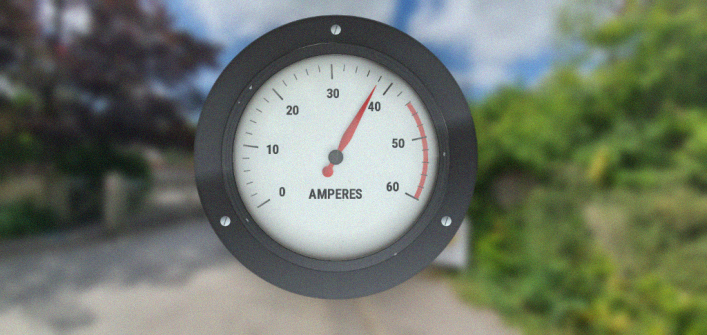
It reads 38 A
